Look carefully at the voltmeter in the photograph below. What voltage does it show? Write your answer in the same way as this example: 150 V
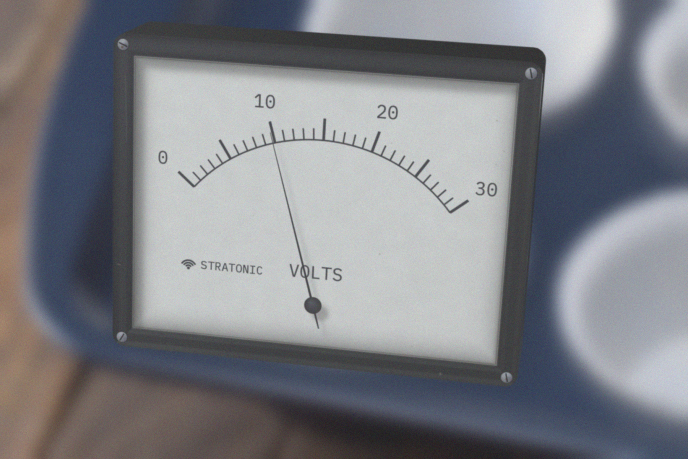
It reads 10 V
